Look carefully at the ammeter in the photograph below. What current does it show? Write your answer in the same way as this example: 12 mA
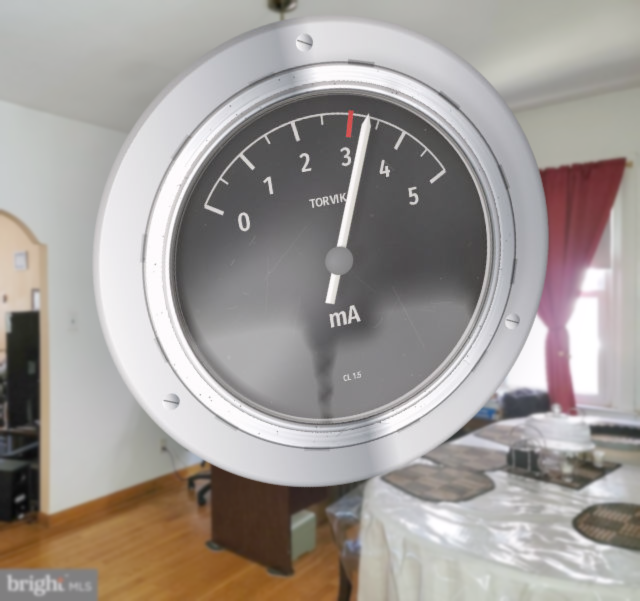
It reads 3.25 mA
